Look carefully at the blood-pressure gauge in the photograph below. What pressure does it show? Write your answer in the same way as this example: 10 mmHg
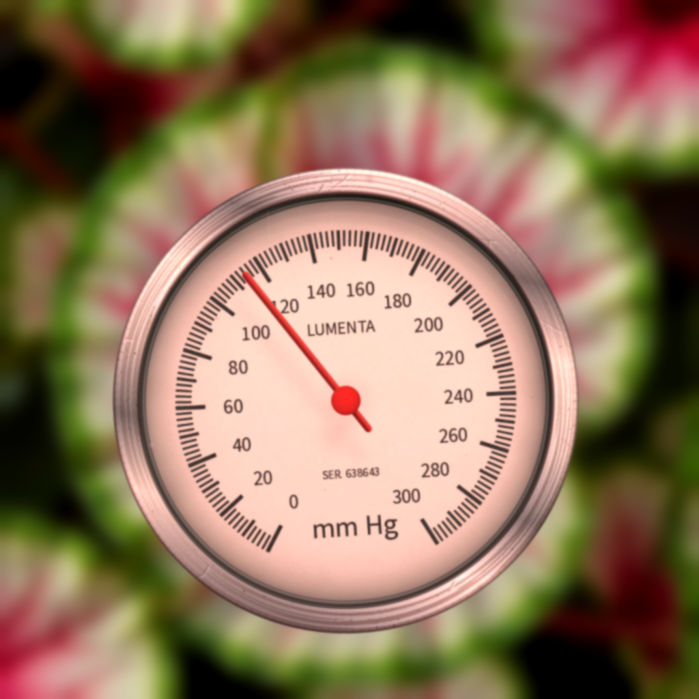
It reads 114 mmHg
